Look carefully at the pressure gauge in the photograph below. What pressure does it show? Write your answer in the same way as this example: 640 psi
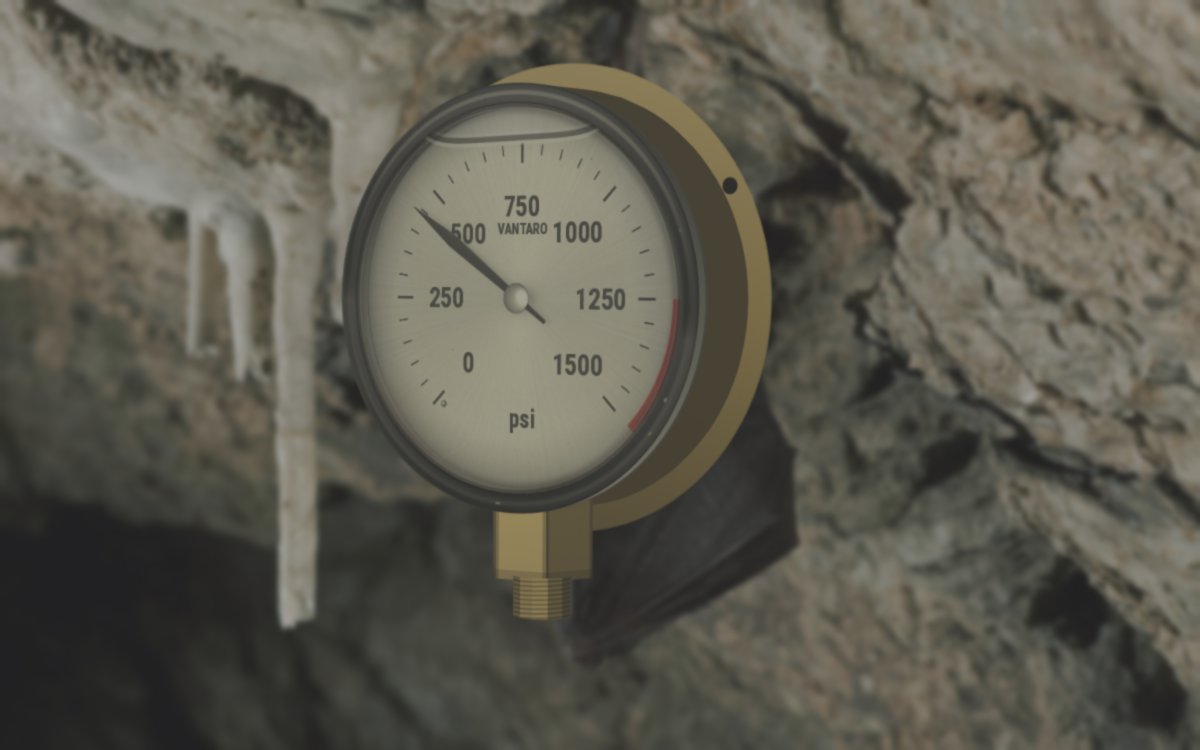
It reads 450 psi
